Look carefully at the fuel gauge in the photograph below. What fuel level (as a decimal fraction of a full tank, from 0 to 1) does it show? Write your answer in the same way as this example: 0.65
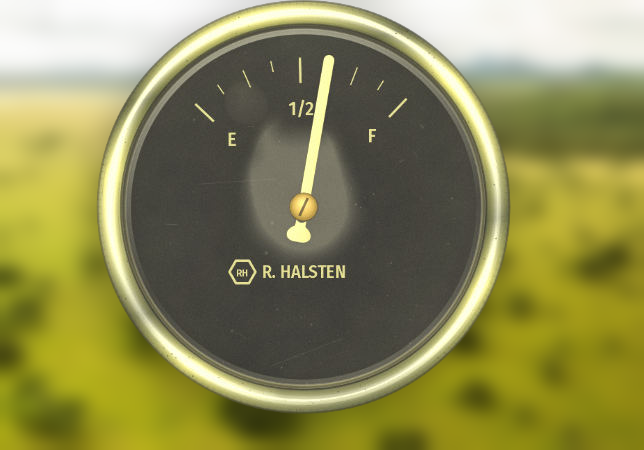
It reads 0.625
